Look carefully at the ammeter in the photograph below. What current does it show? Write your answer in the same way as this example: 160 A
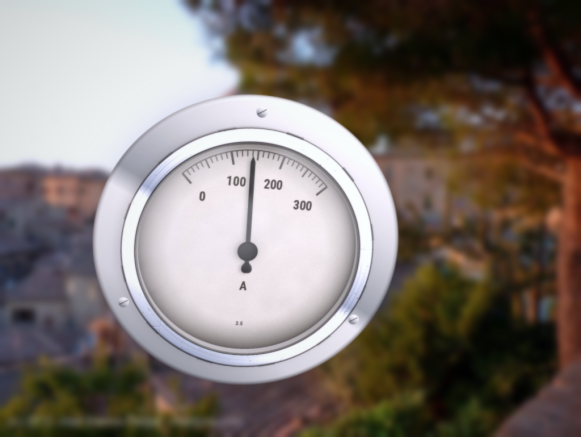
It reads 140 A
